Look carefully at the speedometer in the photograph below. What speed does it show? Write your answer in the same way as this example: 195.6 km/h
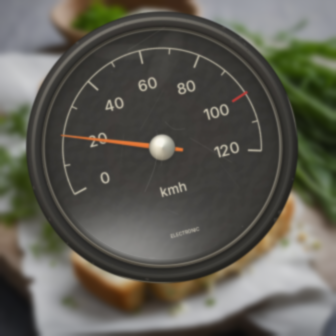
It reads 20 km/h
